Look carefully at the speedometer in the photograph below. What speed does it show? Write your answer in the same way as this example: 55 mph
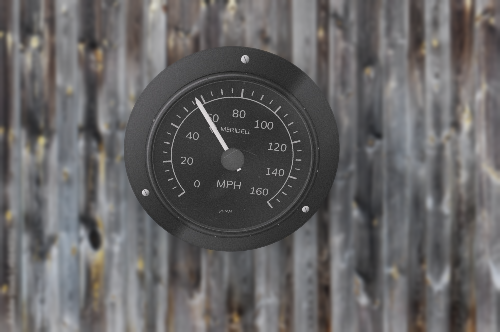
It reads 57.5 mph
